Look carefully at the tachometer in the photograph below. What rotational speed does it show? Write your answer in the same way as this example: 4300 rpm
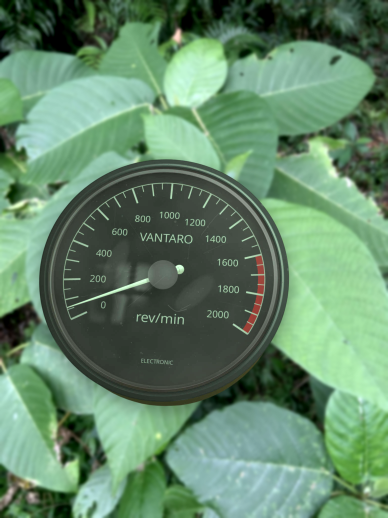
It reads 50 rpm
